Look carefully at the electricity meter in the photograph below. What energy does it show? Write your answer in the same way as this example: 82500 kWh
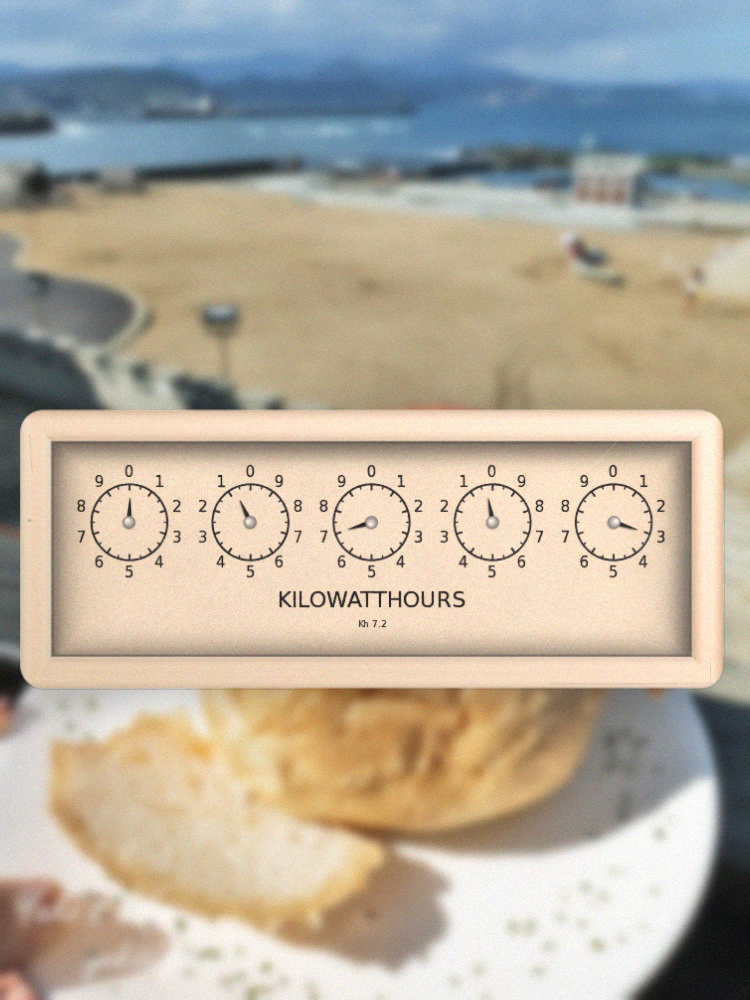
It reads 703 kWh
